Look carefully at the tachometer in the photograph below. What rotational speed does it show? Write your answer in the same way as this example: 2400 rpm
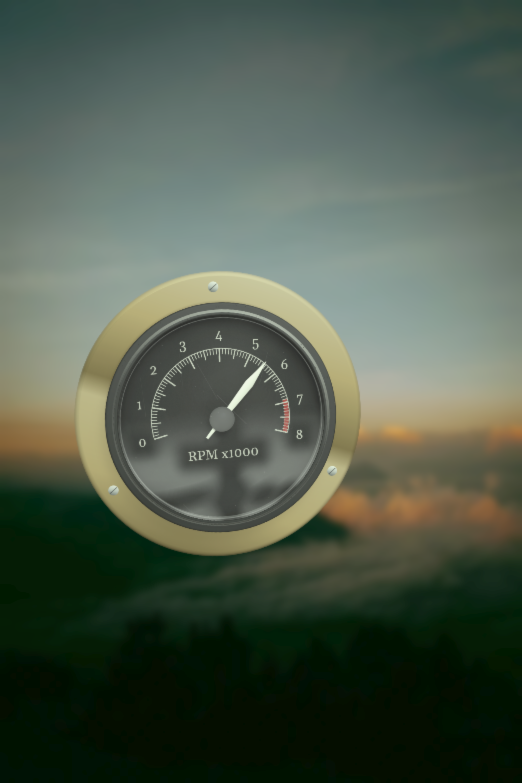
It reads 5500 rpm
